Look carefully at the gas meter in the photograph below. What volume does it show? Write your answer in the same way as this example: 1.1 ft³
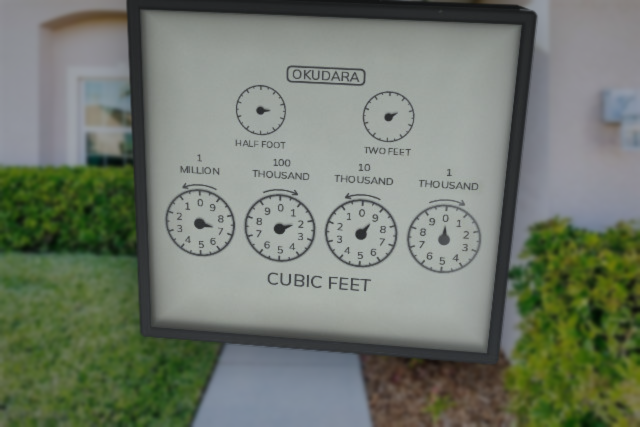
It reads 719000 ft³
